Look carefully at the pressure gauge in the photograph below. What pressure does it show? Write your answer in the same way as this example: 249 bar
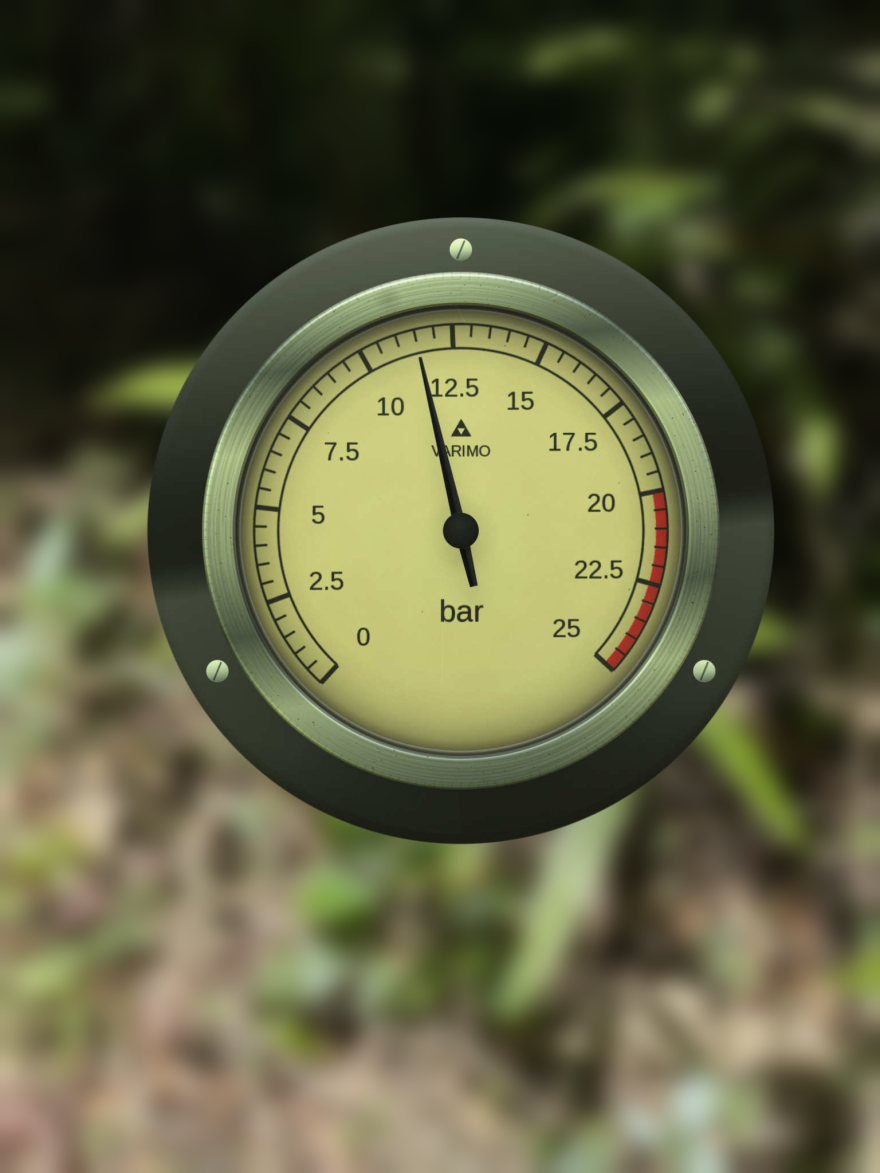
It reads 11.5 bar
